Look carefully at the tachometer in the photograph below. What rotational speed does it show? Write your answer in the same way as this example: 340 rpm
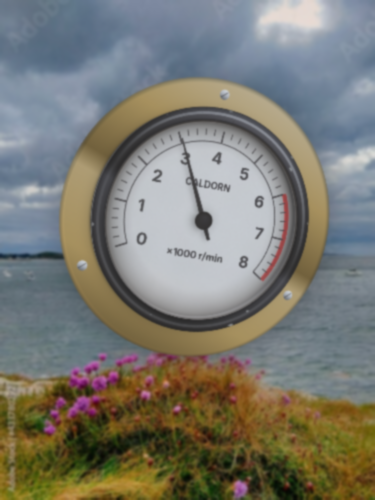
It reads 3000 rpm
